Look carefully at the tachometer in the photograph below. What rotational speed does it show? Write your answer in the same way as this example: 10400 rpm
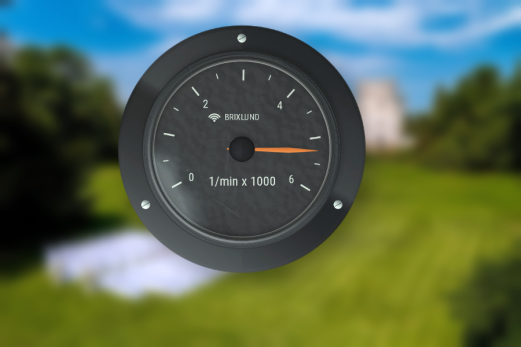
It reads 5250 rpm
